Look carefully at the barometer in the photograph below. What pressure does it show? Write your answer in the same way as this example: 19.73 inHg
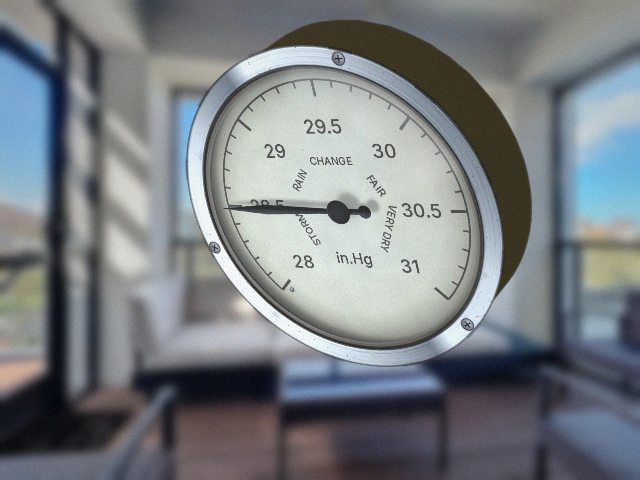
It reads 28.5 inHg
